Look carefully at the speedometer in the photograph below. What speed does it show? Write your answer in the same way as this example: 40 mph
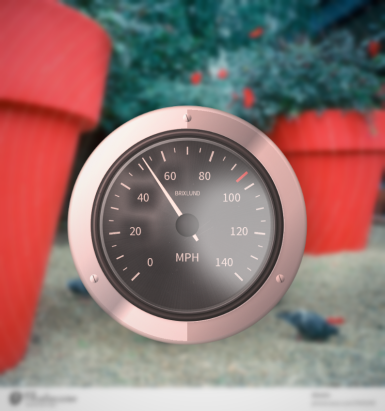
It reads 52.5 mph
